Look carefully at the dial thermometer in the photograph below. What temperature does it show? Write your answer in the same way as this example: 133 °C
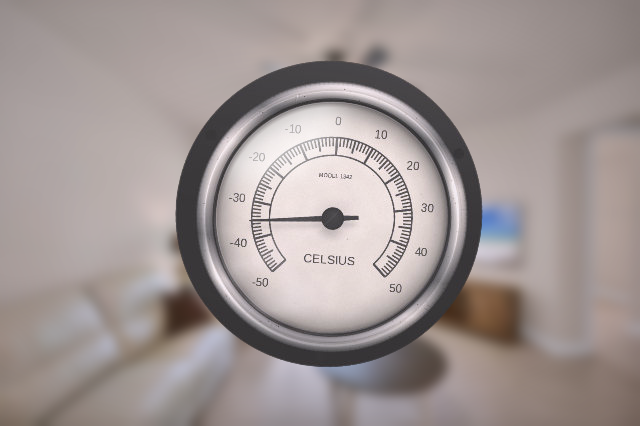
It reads -35 °C
